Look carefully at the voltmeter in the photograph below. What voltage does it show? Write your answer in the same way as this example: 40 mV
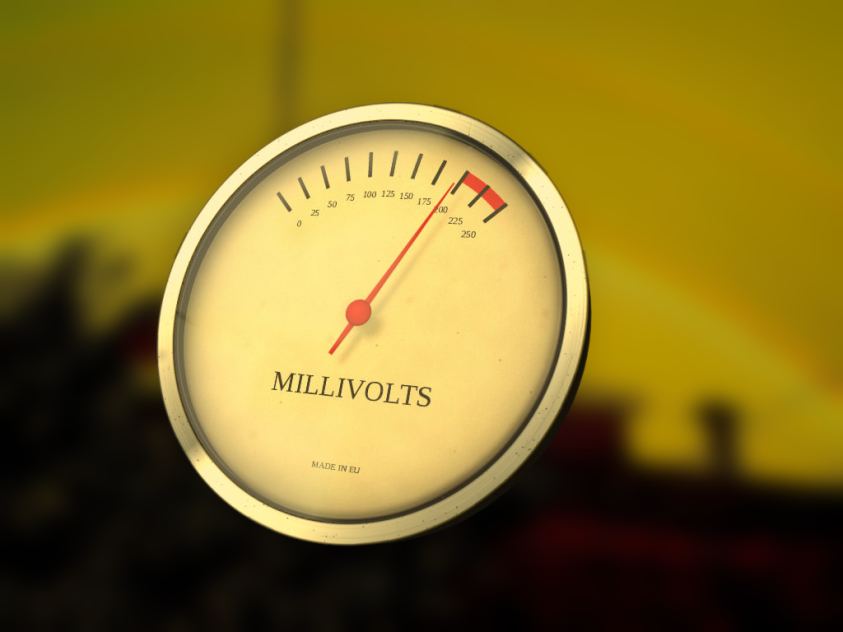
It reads 200 mV
